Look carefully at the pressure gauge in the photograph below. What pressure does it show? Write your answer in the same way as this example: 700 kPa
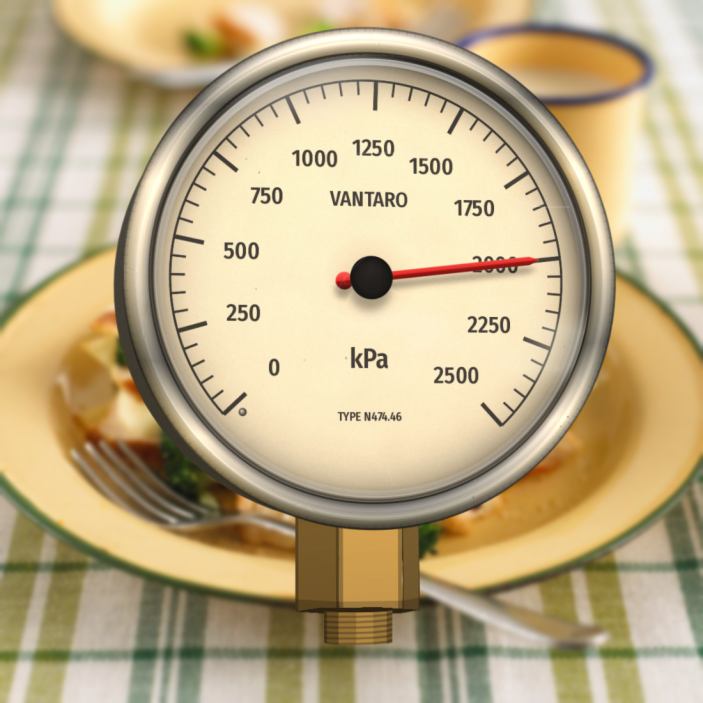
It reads 2000 kPa
